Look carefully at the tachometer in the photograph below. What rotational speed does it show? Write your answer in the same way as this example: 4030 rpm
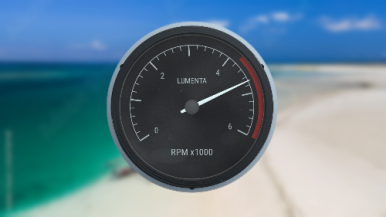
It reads 4700 rpm
